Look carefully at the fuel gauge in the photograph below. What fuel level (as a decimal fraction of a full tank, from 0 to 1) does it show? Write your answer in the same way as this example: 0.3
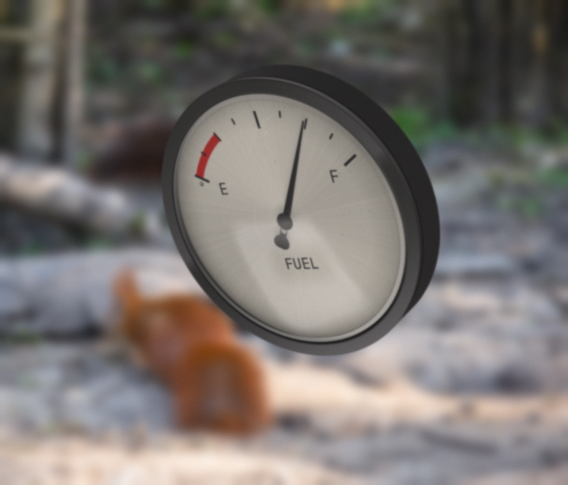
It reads 0.75
